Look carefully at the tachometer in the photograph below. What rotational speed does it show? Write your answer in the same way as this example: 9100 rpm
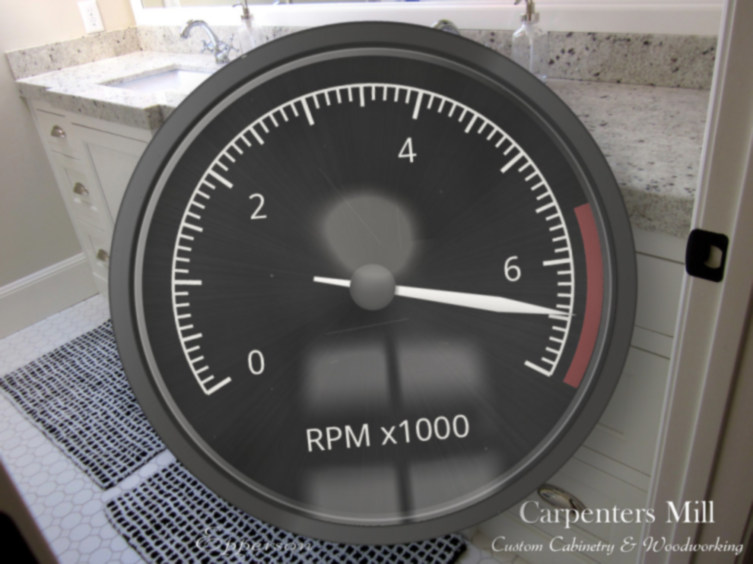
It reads 6450 rpm
